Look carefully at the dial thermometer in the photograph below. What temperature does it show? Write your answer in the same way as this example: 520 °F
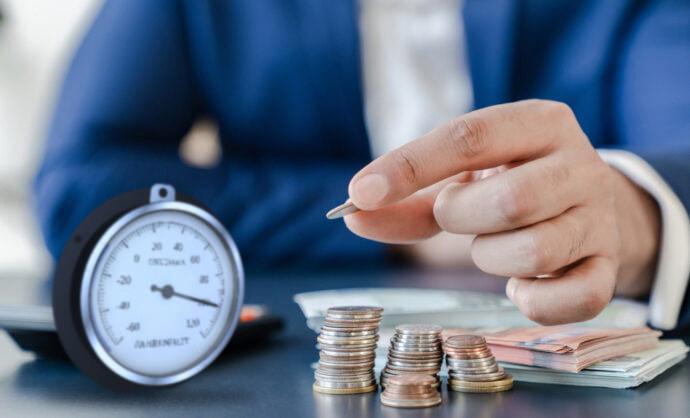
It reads 100 °F
